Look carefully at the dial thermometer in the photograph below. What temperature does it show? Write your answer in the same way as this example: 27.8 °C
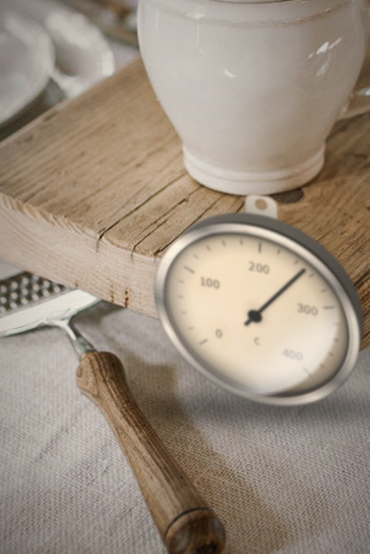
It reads 250 °C
